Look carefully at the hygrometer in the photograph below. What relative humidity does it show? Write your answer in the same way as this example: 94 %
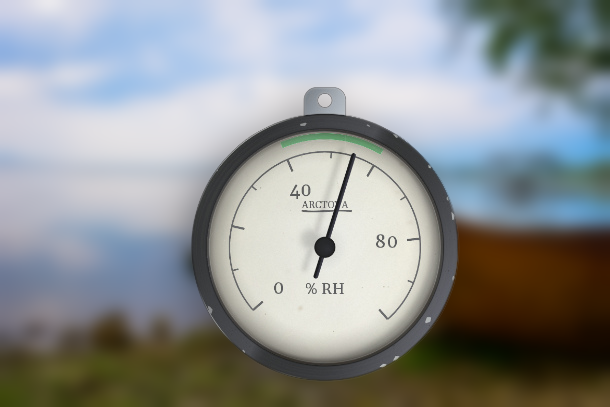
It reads 55 %
